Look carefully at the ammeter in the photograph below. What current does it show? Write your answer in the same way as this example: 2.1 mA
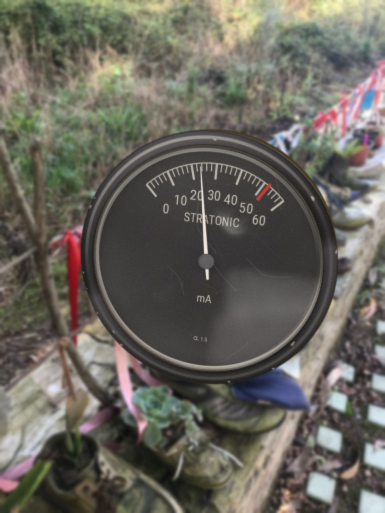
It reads 24 mA
